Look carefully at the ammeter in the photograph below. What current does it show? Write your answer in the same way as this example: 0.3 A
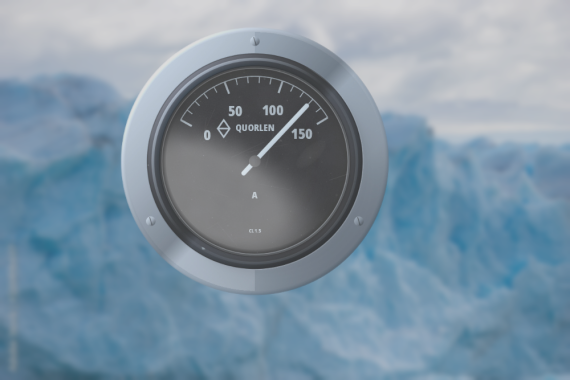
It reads 130 A
